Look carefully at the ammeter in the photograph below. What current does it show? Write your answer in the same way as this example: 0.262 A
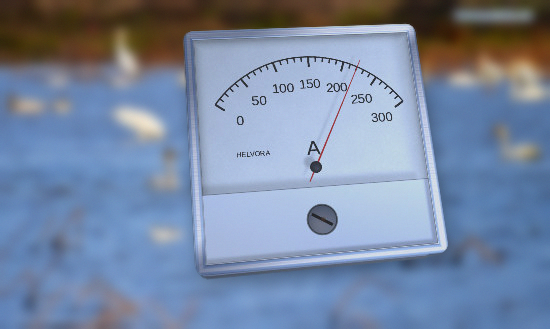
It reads 220 A
